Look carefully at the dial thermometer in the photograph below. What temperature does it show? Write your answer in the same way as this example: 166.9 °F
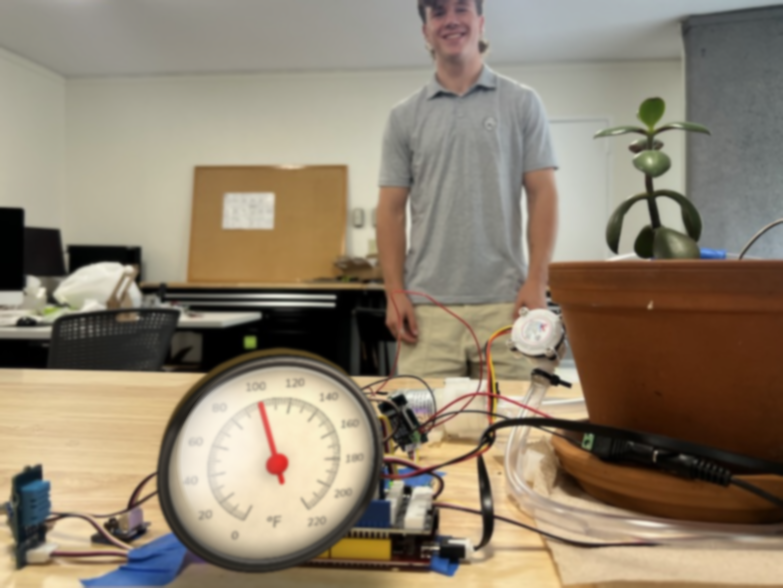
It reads 100 °F
